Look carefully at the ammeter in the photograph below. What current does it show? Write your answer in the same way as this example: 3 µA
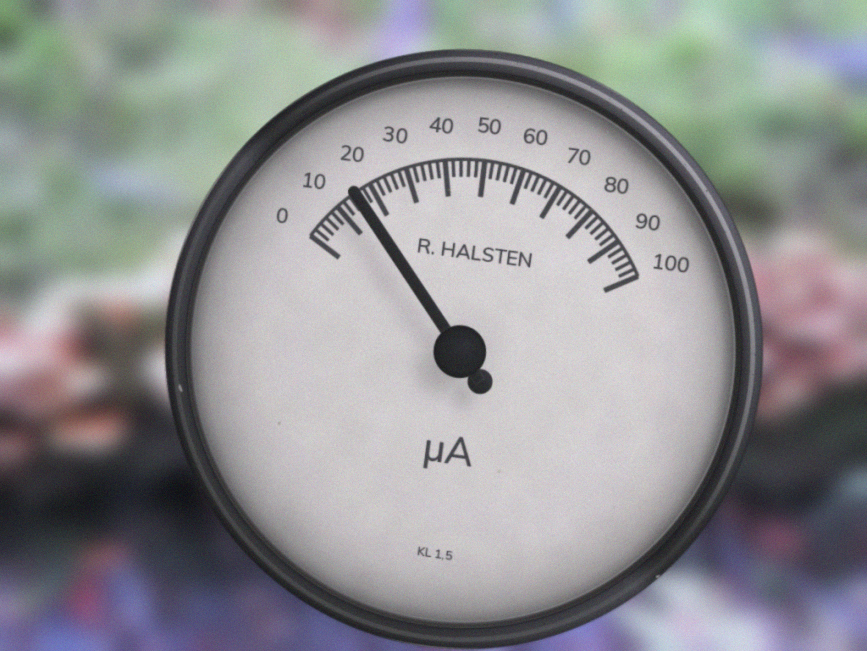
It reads 16 µA
